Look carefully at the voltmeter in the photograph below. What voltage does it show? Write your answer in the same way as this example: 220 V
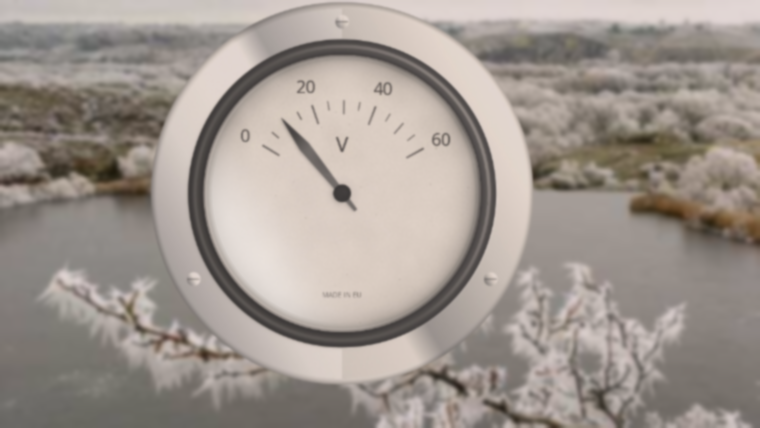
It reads 10 V
